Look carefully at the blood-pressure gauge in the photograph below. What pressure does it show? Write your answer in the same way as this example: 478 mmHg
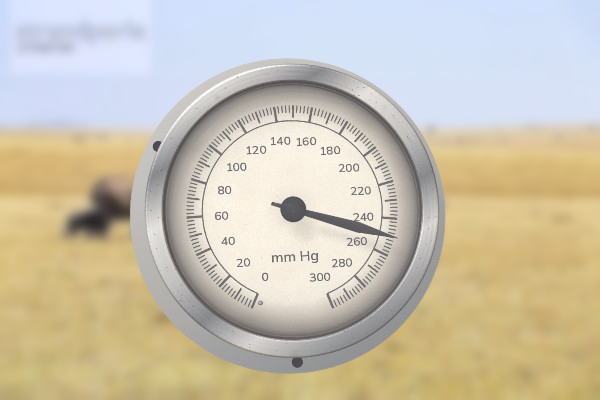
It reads 250 mmHg
